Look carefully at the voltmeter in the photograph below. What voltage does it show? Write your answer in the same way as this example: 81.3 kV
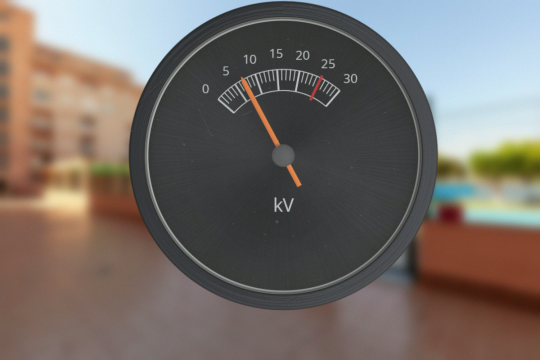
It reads 7 kV
